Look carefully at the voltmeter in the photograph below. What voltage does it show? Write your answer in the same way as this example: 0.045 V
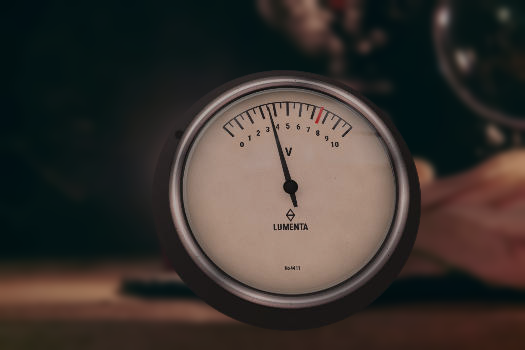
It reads 3.5 V
